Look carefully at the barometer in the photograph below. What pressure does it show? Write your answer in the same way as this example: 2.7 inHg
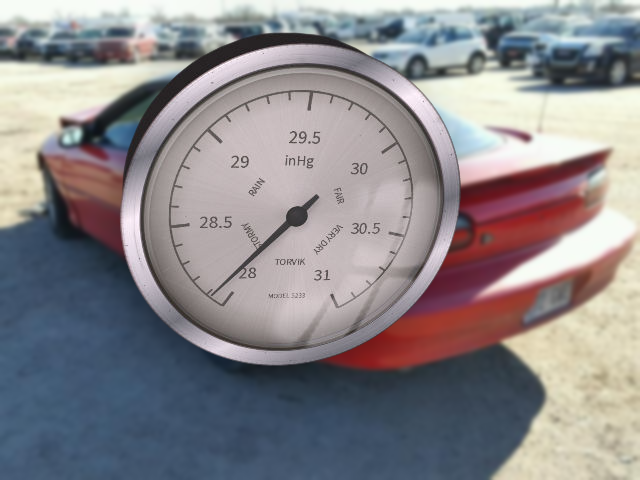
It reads 28.1 inHg
